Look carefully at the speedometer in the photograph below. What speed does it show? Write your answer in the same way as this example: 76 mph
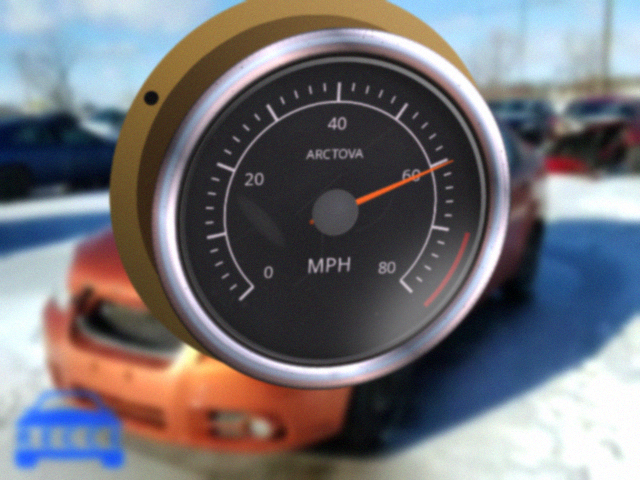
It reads 60 mph
